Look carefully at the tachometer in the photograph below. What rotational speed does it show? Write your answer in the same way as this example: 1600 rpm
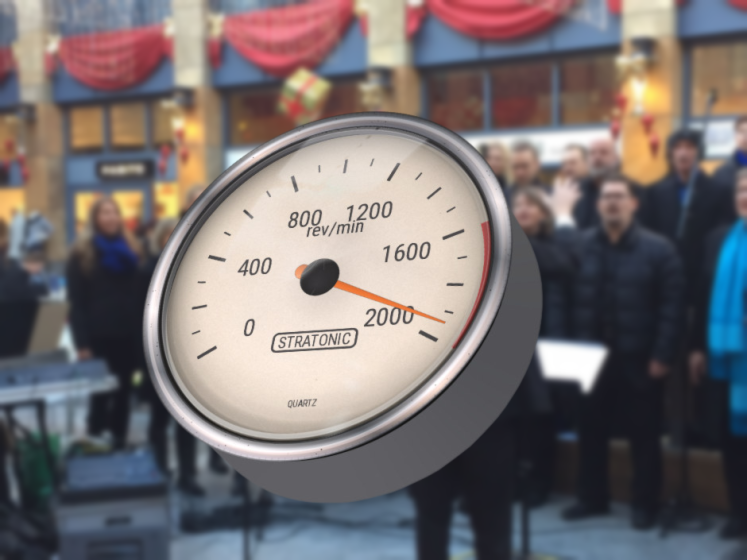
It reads 1950 rpm
